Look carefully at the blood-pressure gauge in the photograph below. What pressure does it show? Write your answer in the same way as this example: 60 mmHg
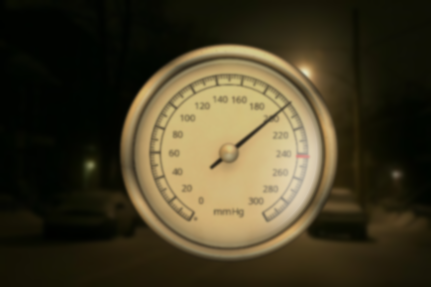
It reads 200 mmHg
